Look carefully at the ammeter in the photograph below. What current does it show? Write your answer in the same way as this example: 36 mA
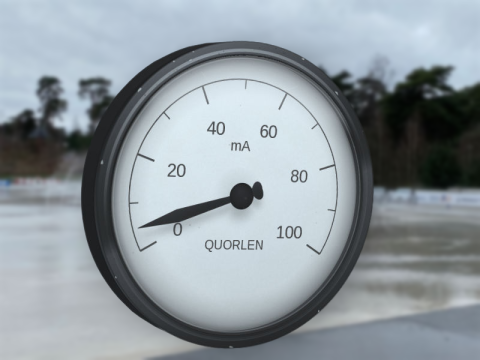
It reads 5 mA
